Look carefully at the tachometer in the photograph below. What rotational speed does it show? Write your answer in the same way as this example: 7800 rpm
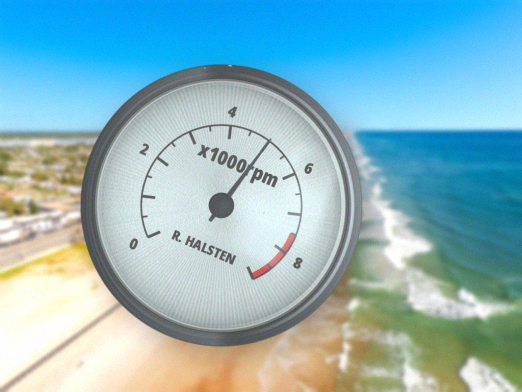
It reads 5000 rpm
